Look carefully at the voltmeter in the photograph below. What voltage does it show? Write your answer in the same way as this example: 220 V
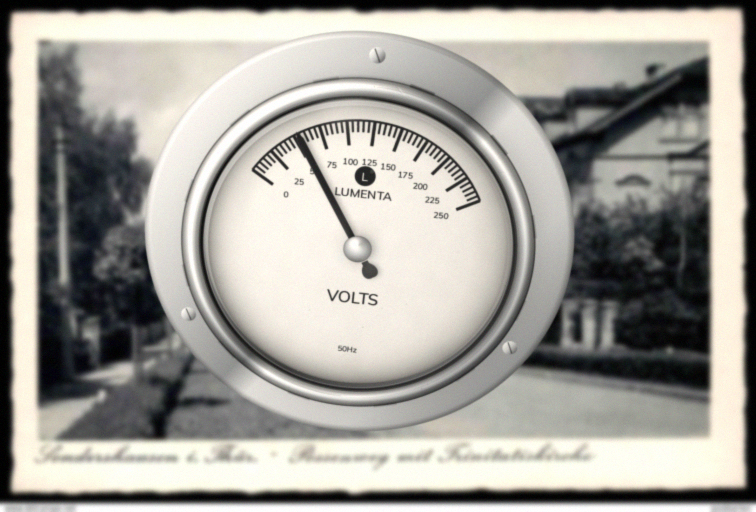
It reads 55 V
